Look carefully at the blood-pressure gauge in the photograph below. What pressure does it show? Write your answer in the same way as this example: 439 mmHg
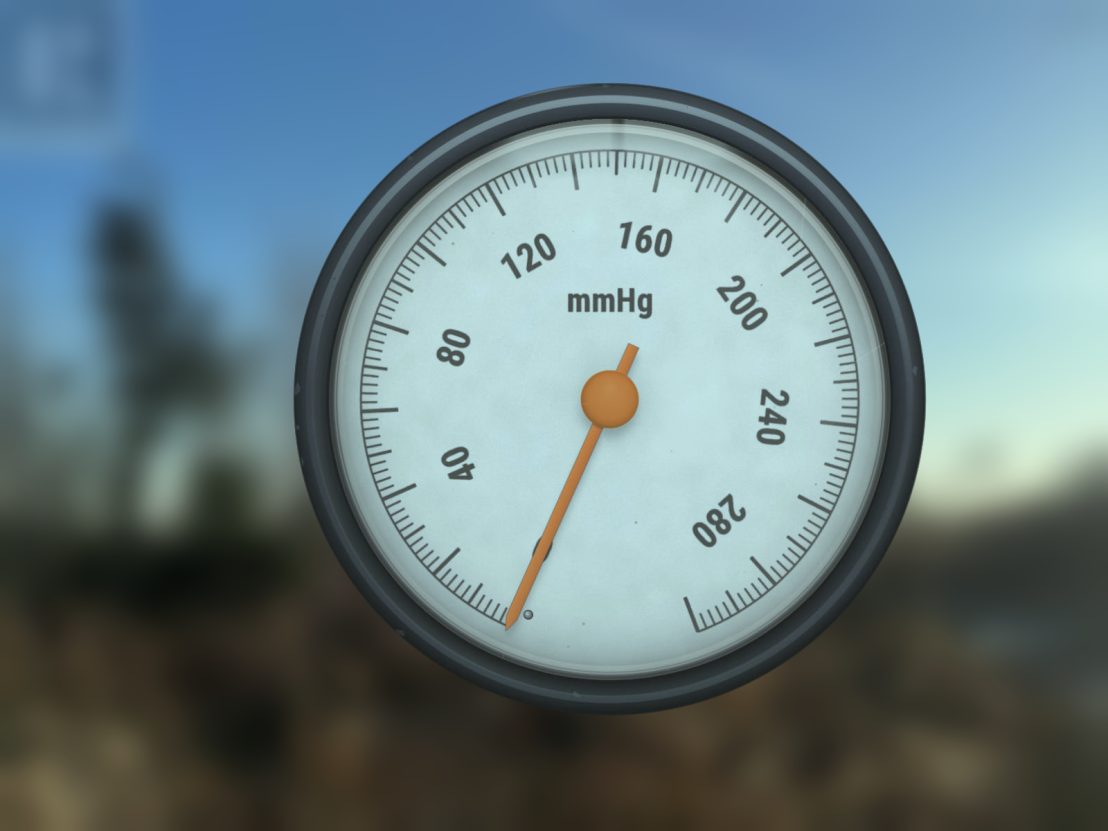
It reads 0 mmHg
